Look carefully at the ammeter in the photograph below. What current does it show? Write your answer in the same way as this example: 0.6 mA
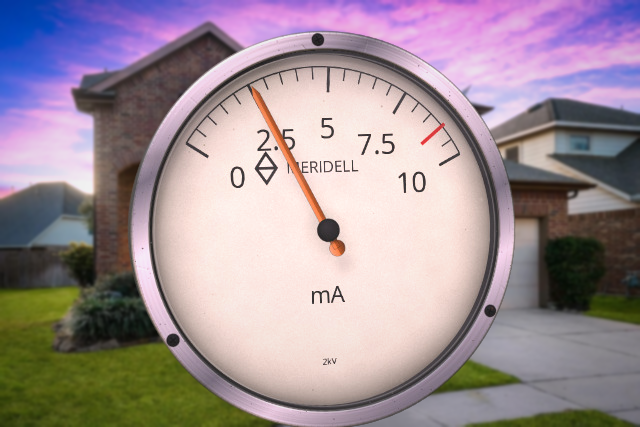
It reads 2.5 mA
